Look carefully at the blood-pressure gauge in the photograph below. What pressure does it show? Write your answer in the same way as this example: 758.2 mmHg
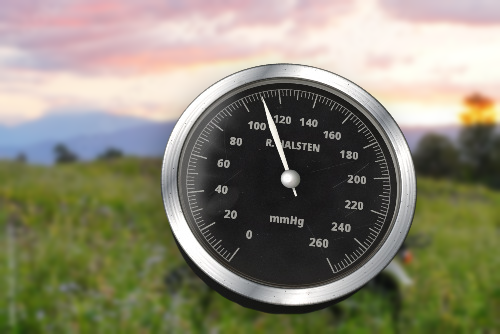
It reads 110 mmHg
